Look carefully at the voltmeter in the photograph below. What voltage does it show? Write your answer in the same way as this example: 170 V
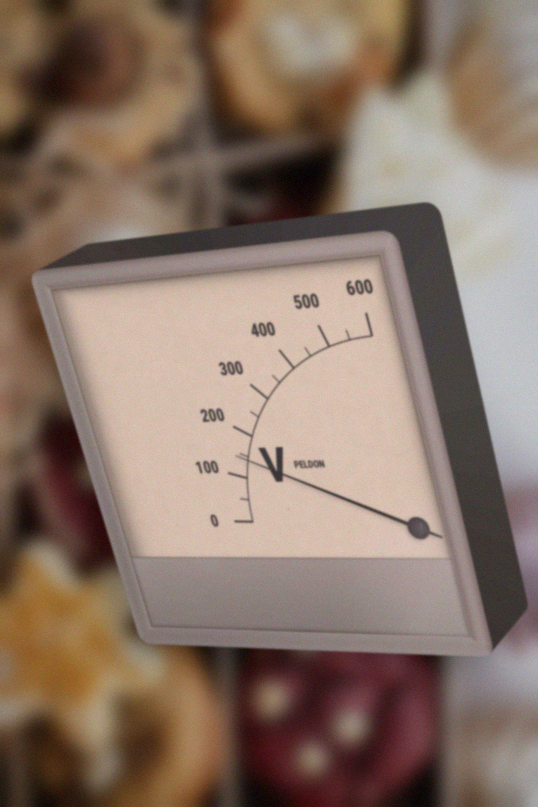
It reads 150 V
